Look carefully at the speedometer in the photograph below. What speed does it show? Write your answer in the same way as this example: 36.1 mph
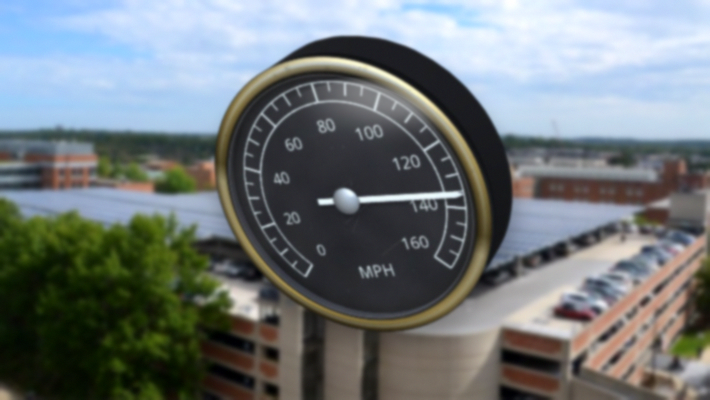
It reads 135 mph
